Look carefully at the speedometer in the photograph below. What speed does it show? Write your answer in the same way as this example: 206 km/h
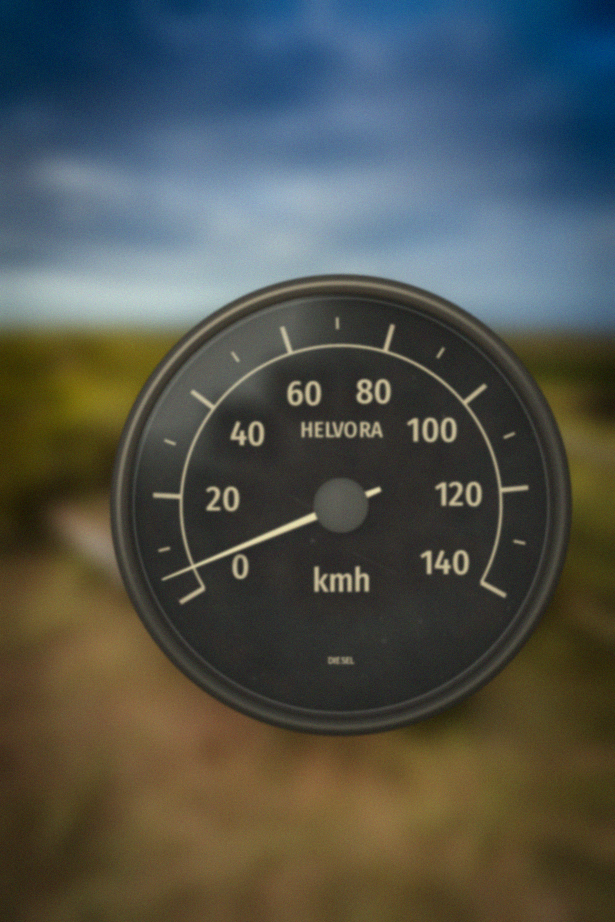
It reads 5 km/h
